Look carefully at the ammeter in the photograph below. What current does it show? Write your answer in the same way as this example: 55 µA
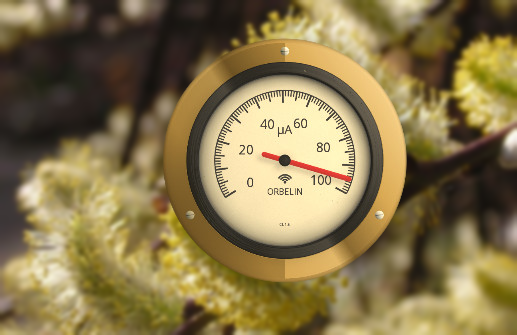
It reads 95 µA
